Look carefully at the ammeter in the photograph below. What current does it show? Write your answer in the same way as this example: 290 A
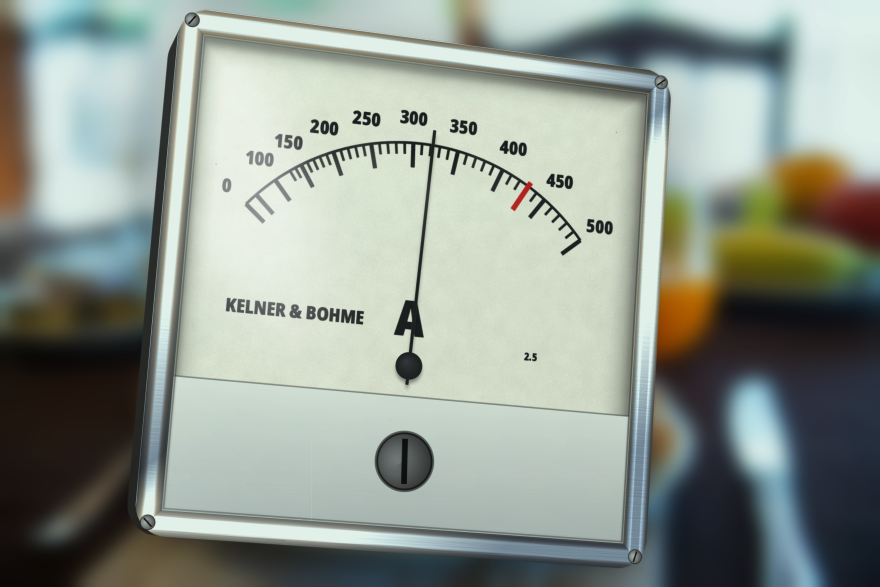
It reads 320 A
